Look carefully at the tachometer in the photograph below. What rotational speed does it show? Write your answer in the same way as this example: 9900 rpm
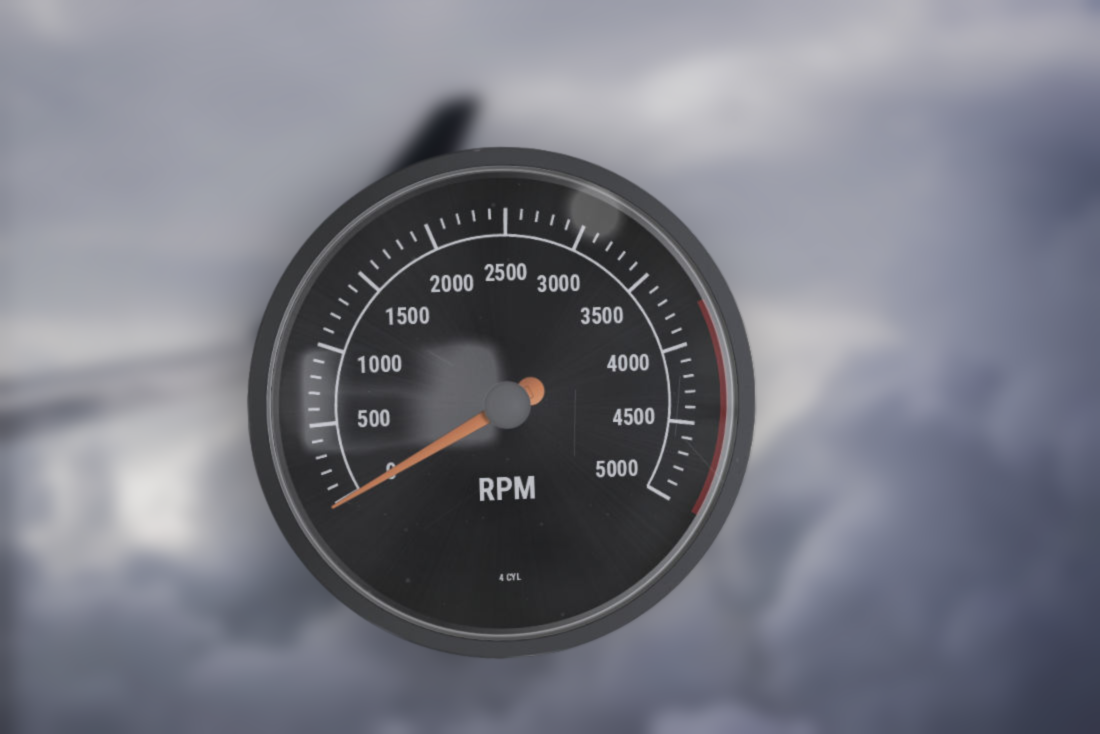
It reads 0 rpm
